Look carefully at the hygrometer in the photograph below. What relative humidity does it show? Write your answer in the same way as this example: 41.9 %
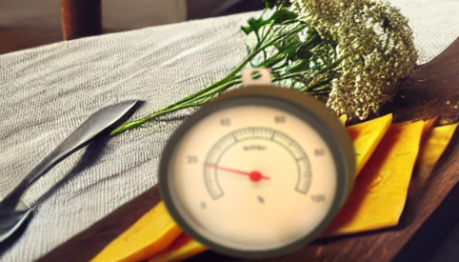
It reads 20 %
